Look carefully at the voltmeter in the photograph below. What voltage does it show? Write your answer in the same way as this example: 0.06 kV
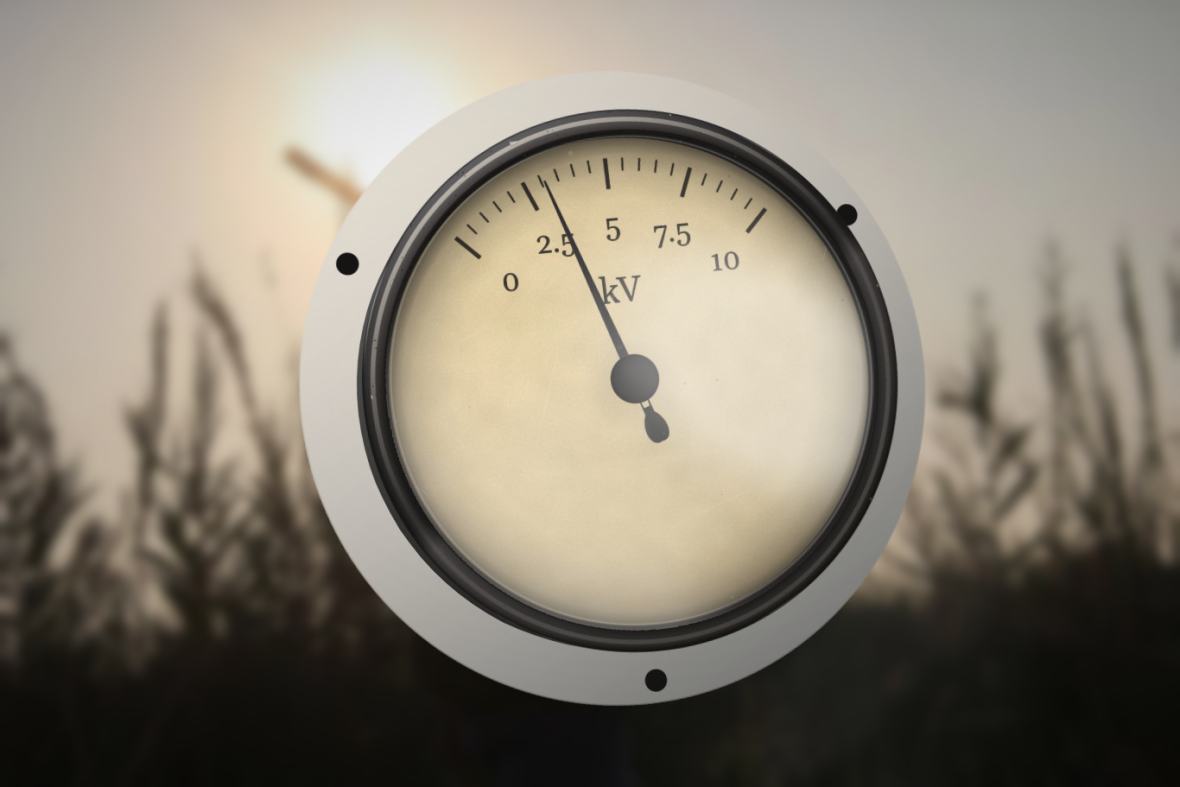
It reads 3 kV
